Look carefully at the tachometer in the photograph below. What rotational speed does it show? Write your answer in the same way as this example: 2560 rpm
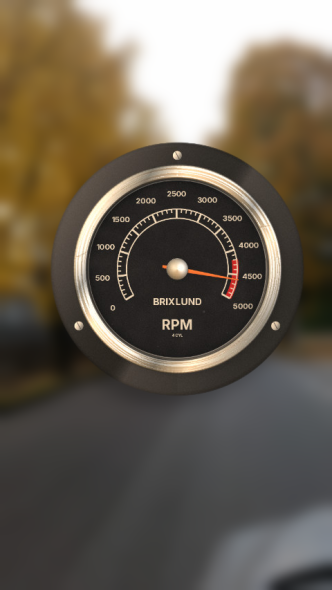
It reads 4600 rpm
